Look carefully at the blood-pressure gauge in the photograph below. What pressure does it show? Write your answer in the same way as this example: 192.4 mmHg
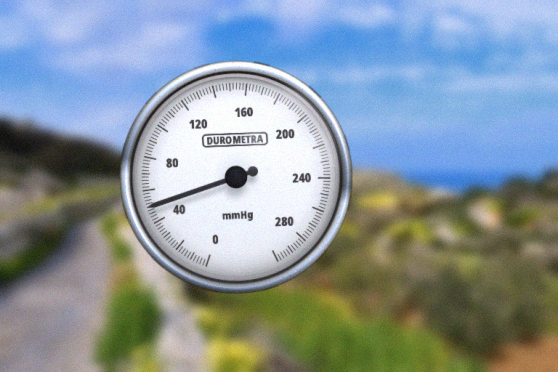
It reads 50 mmHg
